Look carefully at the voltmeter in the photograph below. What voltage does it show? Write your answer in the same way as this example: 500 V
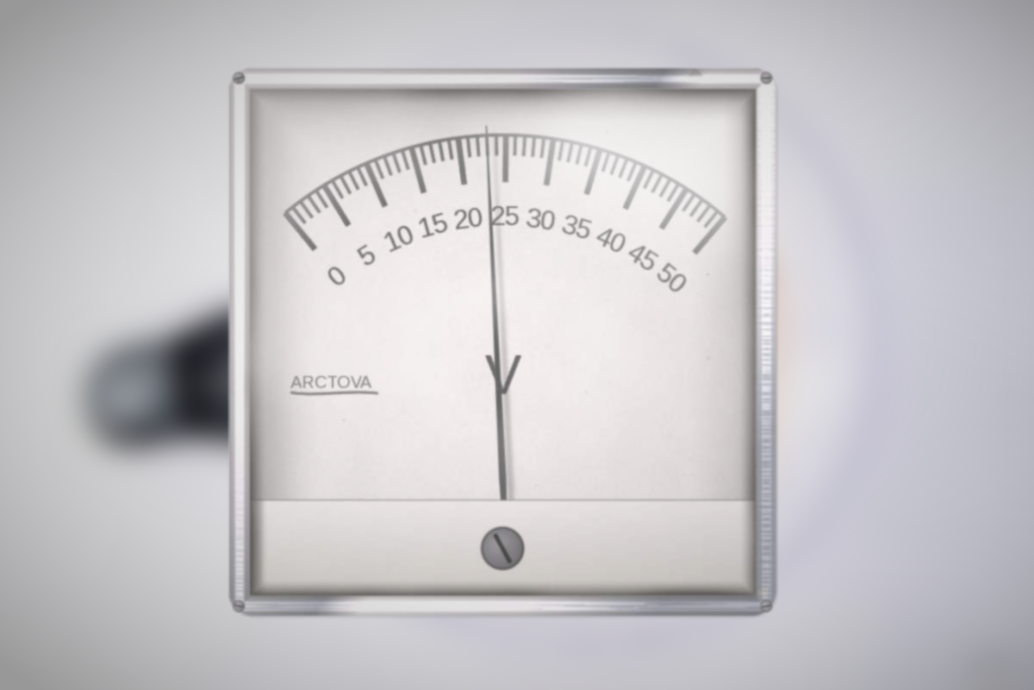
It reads 23 V
